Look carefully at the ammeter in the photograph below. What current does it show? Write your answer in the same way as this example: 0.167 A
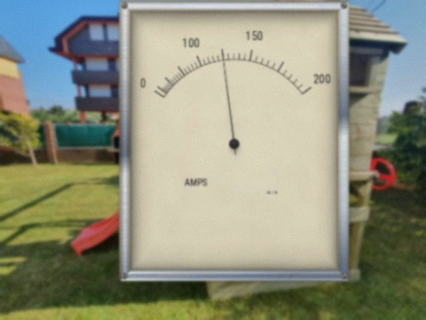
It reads 125 A
